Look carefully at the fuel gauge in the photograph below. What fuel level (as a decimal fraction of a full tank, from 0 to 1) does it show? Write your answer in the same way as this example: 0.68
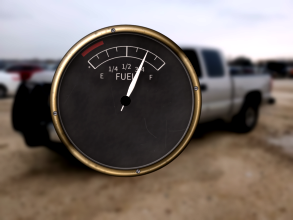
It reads 0.75
